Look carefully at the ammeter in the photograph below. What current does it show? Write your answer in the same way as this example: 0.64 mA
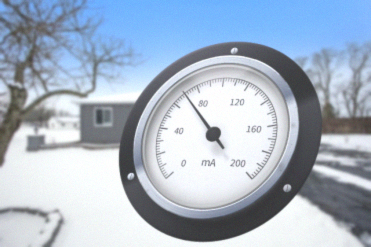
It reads 70 mA
